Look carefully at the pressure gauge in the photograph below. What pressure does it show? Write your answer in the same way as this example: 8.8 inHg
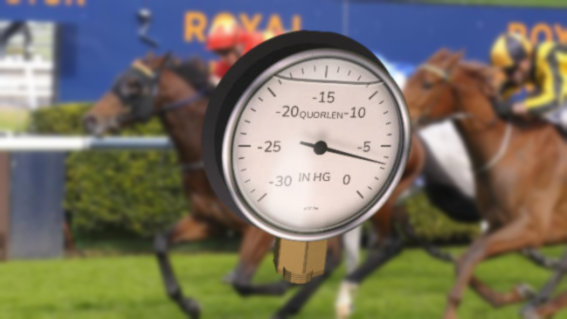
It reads -3.5 inHg
